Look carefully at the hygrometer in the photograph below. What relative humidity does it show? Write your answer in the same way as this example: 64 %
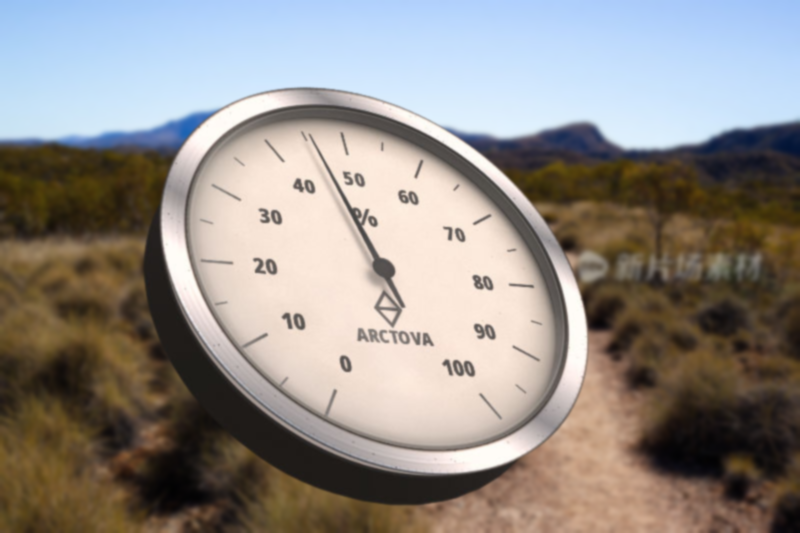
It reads 45 %
